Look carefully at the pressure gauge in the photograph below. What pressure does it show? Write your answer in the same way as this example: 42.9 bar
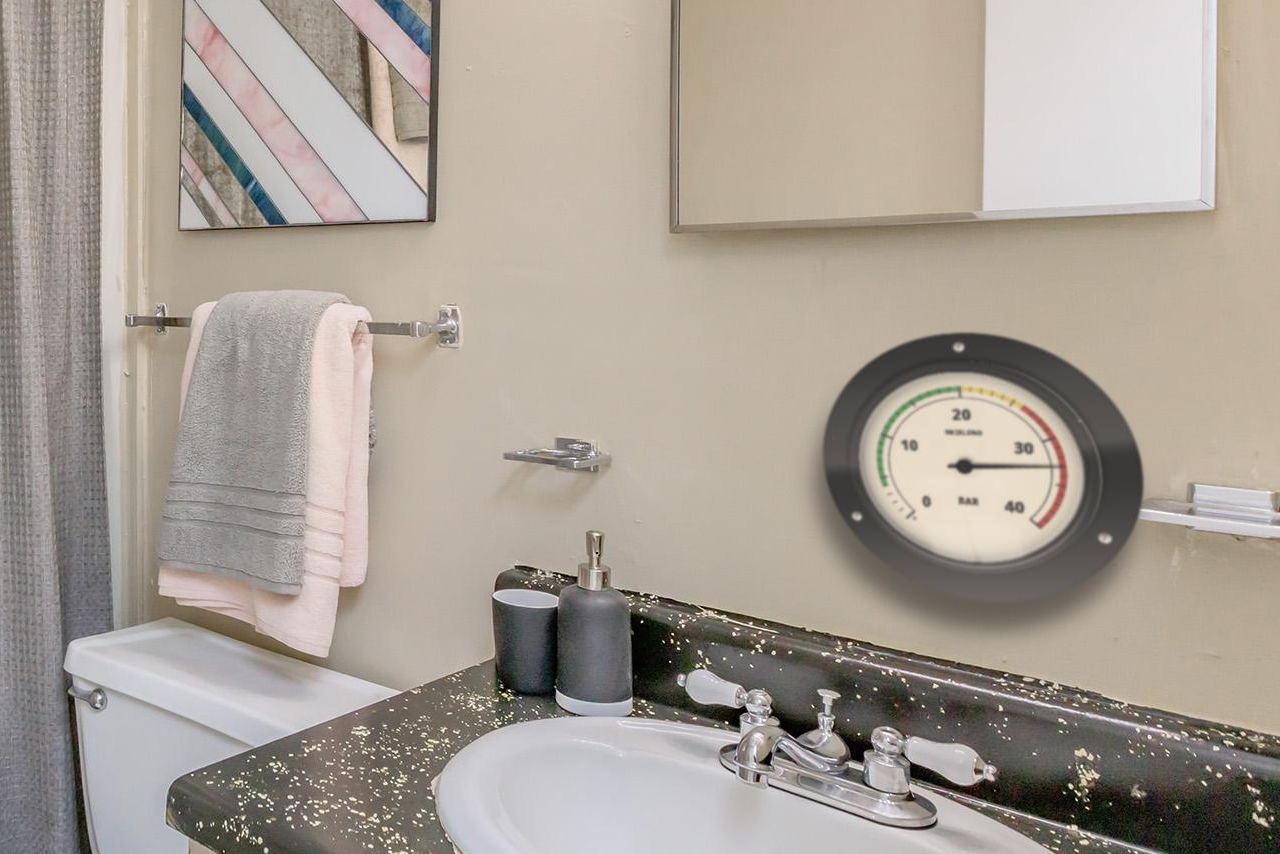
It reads 33 bar
